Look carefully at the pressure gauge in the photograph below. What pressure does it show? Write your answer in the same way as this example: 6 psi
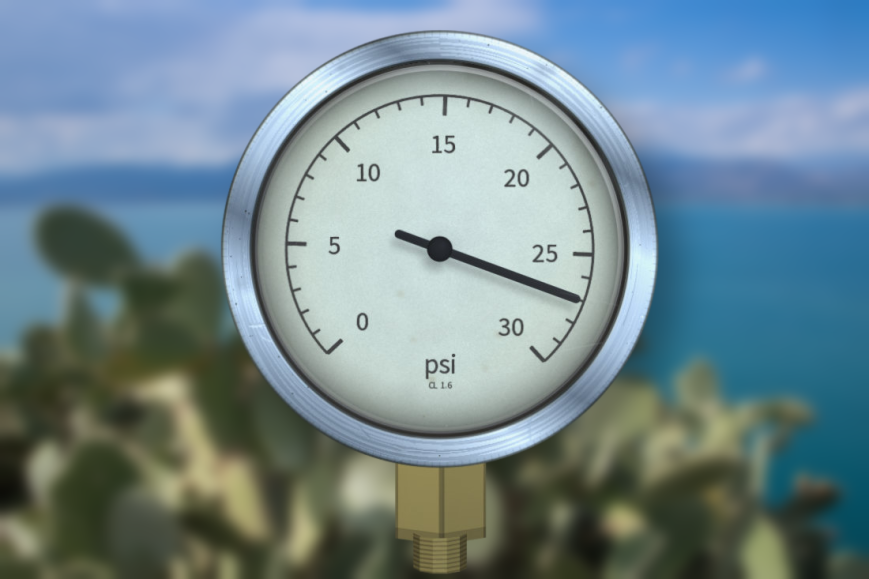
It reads 27 psi
